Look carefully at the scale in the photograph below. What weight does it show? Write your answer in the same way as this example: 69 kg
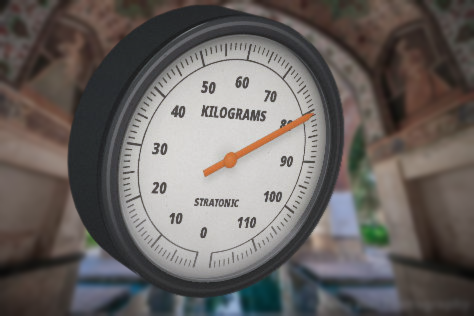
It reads 80 kg
